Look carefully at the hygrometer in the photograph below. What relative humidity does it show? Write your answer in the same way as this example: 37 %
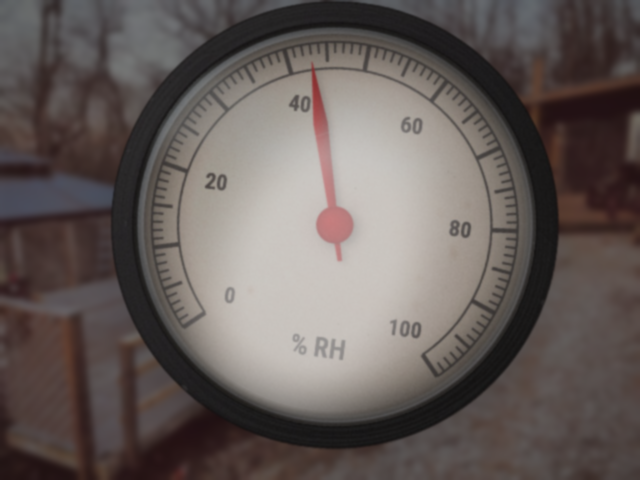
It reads 43 %
